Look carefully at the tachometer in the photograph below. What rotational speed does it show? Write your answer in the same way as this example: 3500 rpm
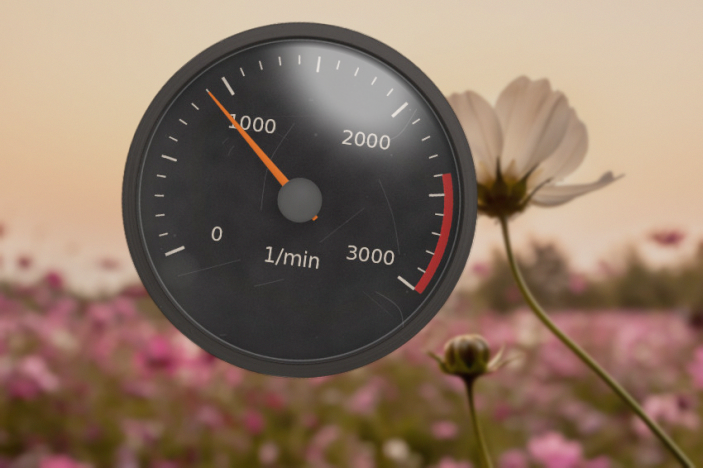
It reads 900 rpm
